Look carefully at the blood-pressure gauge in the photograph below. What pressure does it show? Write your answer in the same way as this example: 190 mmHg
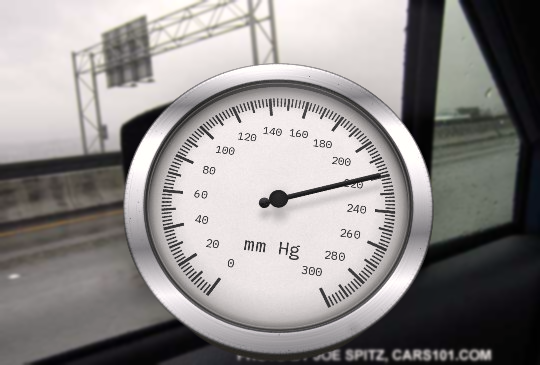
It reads 220 mmHg
